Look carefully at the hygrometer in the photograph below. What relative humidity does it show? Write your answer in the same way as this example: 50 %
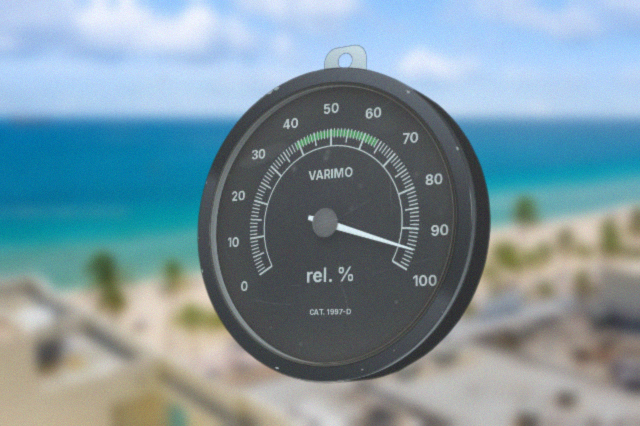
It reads 95 %
